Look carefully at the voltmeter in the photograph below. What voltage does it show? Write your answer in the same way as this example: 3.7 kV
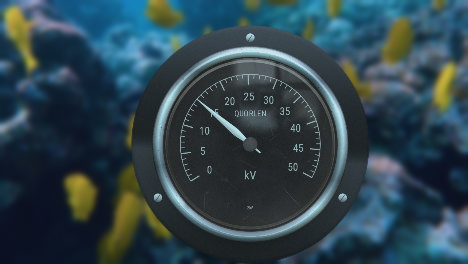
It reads 15 kV
